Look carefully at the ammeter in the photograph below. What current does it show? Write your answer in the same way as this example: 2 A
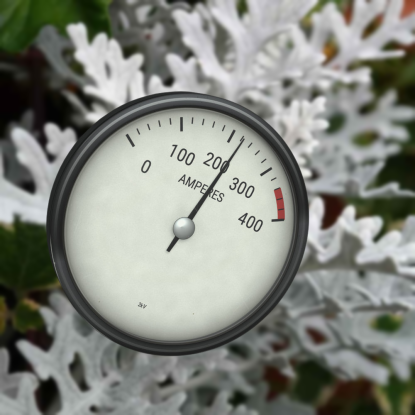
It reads 220 A
